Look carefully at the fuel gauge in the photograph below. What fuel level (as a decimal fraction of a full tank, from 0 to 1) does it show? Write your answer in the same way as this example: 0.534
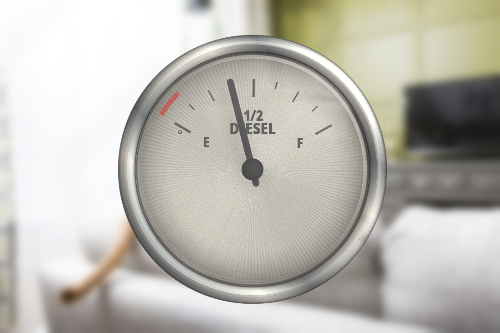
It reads 0.375
